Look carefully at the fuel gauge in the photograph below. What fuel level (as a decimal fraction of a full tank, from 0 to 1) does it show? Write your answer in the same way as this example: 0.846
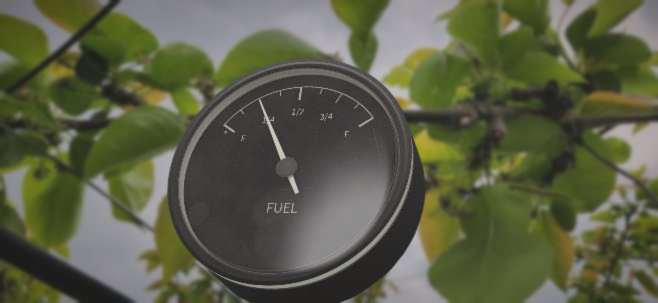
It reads 0.25
